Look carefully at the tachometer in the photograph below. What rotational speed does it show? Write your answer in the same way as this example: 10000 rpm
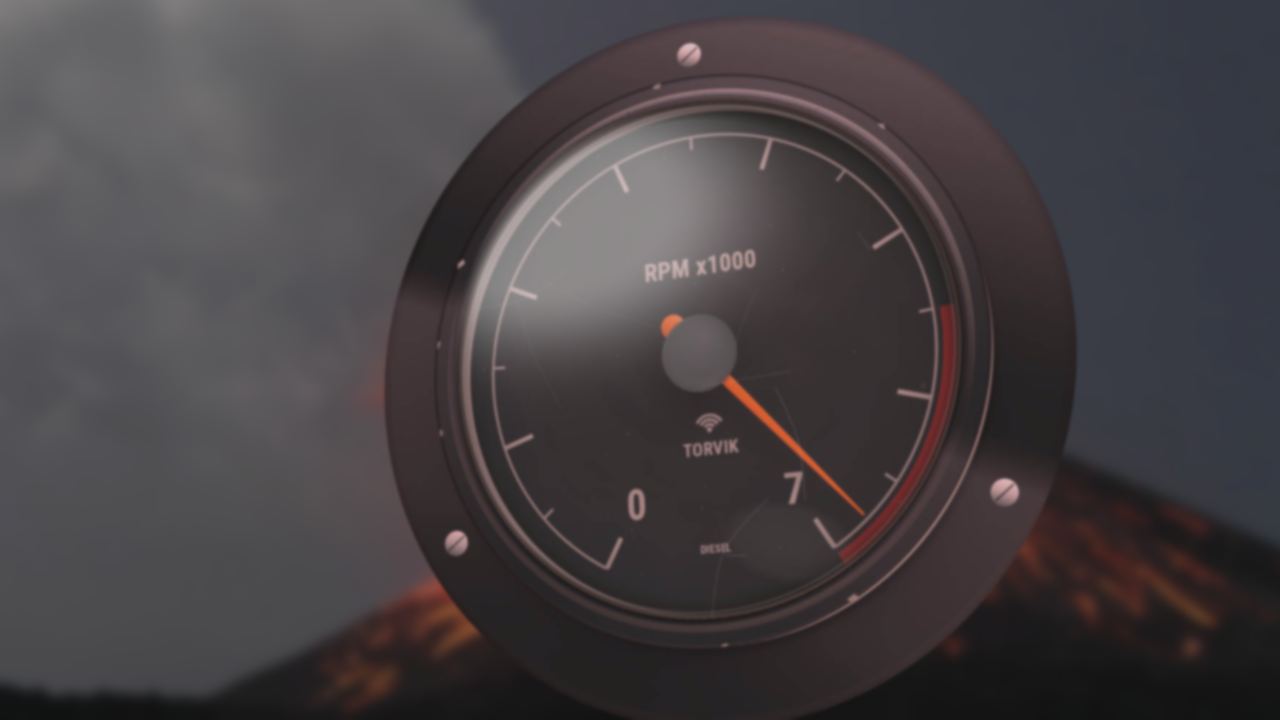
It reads 6750 rpm
